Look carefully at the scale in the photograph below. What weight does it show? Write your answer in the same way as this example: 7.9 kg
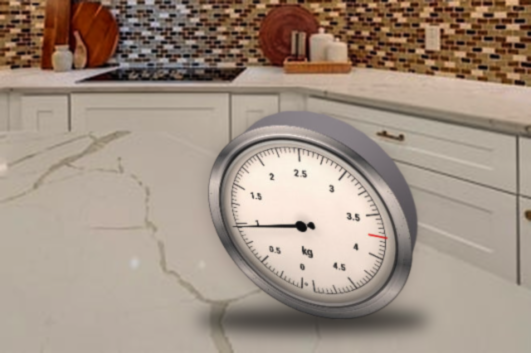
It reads 1 kg
